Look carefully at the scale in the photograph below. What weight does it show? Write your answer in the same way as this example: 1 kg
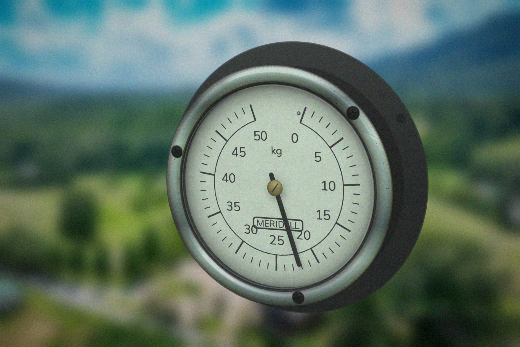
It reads 22 kg
